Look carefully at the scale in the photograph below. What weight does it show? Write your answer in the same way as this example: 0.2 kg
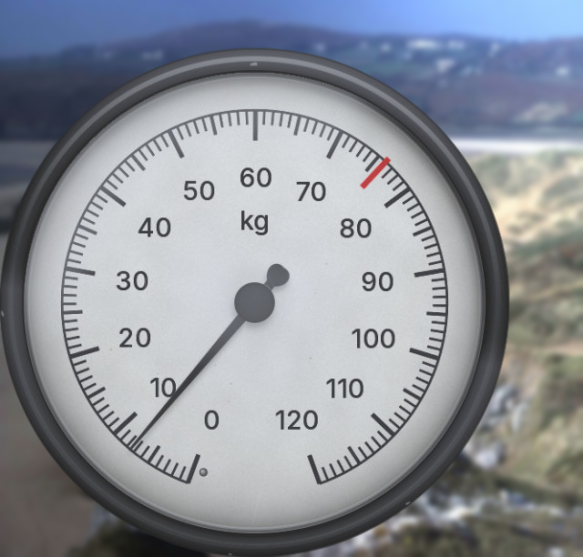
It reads 7.5 kg
